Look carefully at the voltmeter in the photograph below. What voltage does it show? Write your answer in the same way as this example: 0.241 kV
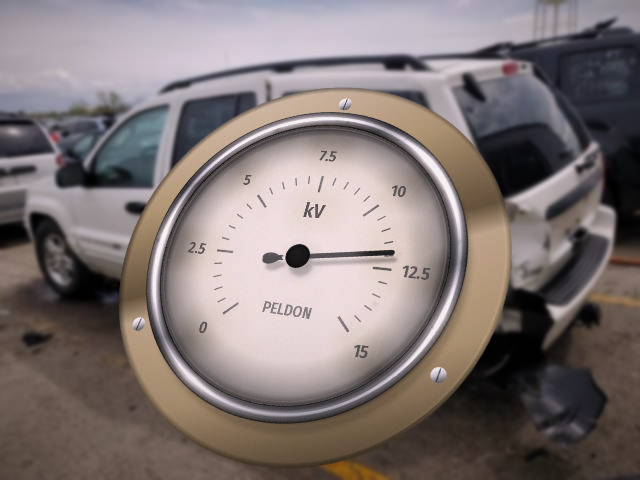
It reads 12 kV
